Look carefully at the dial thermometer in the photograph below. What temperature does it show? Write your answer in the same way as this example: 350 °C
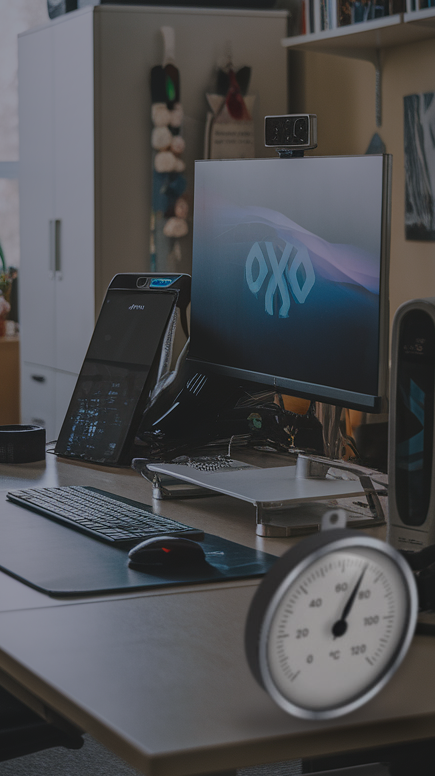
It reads 70 °C
